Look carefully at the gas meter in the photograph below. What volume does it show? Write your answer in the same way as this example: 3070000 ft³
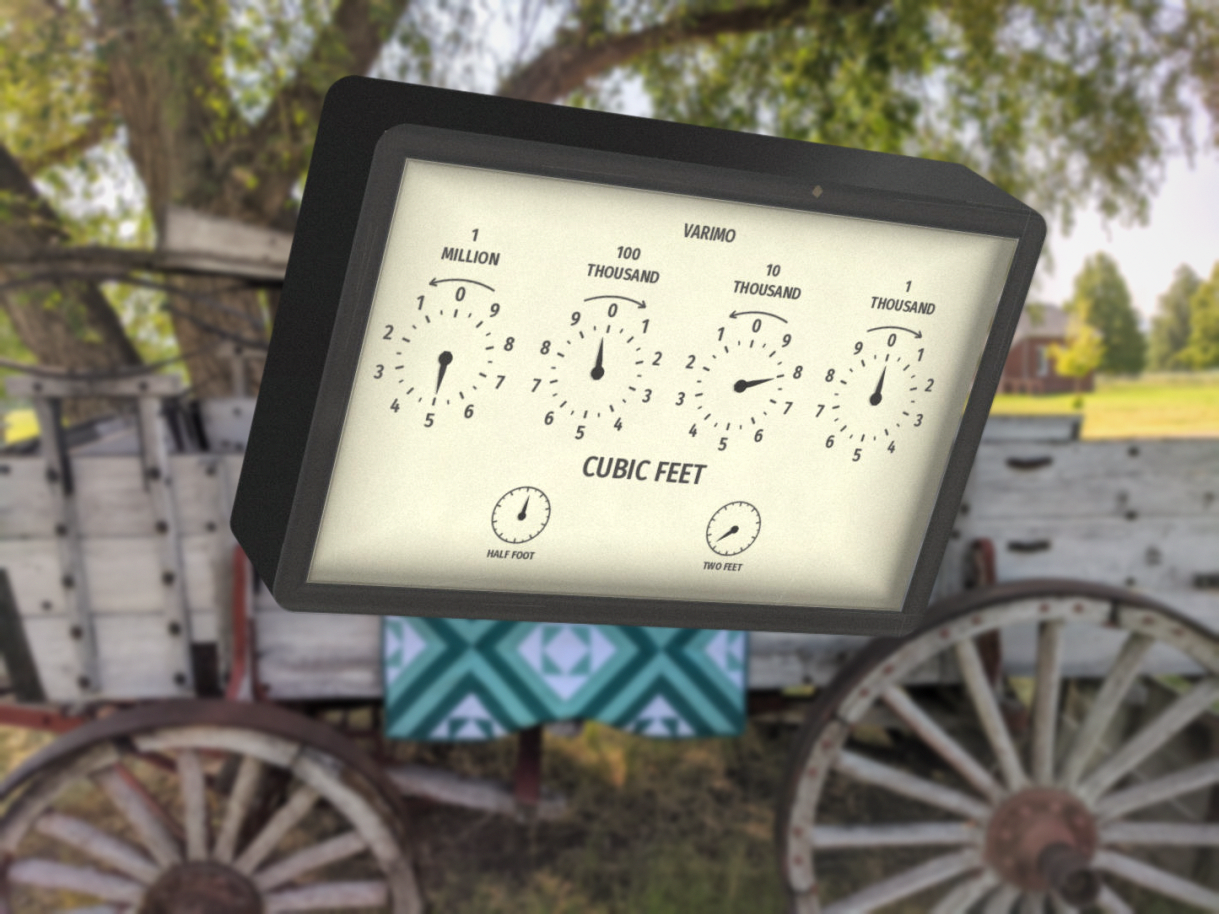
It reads 498000 ft³
